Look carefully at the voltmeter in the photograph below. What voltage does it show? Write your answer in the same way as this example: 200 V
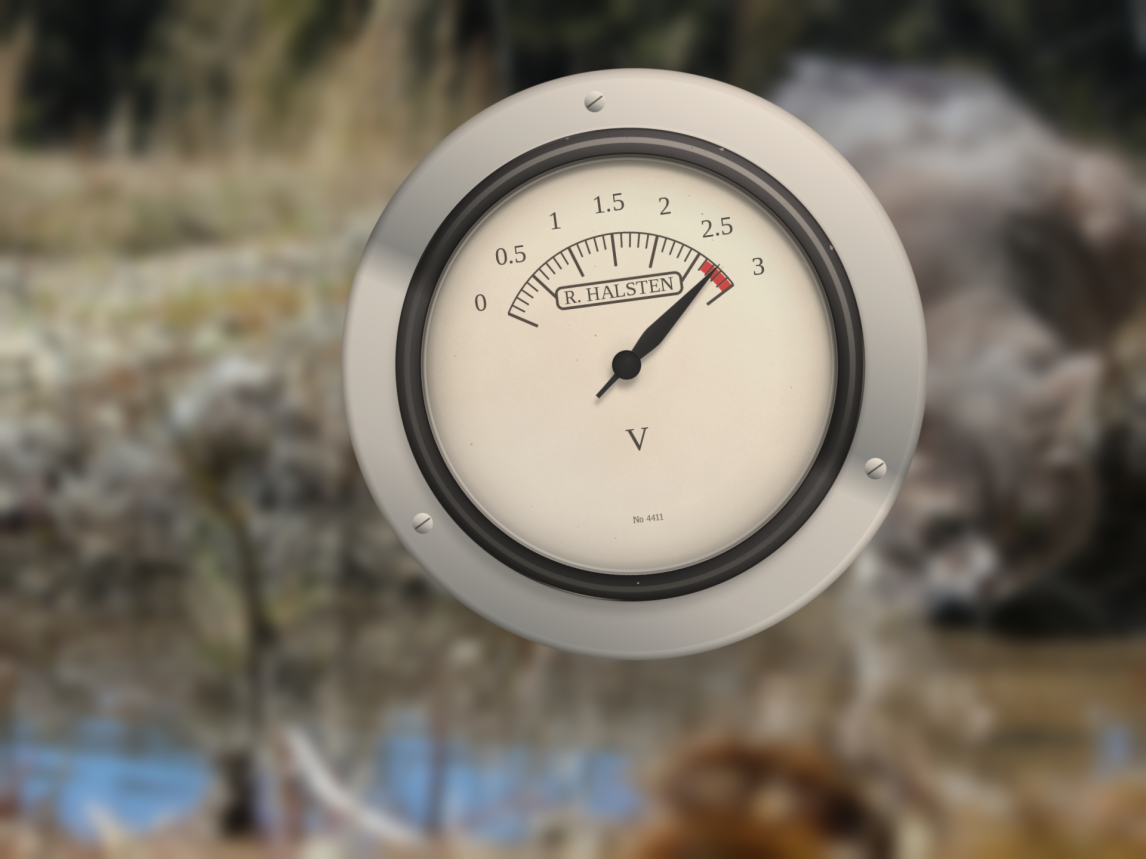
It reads 2.75 V
